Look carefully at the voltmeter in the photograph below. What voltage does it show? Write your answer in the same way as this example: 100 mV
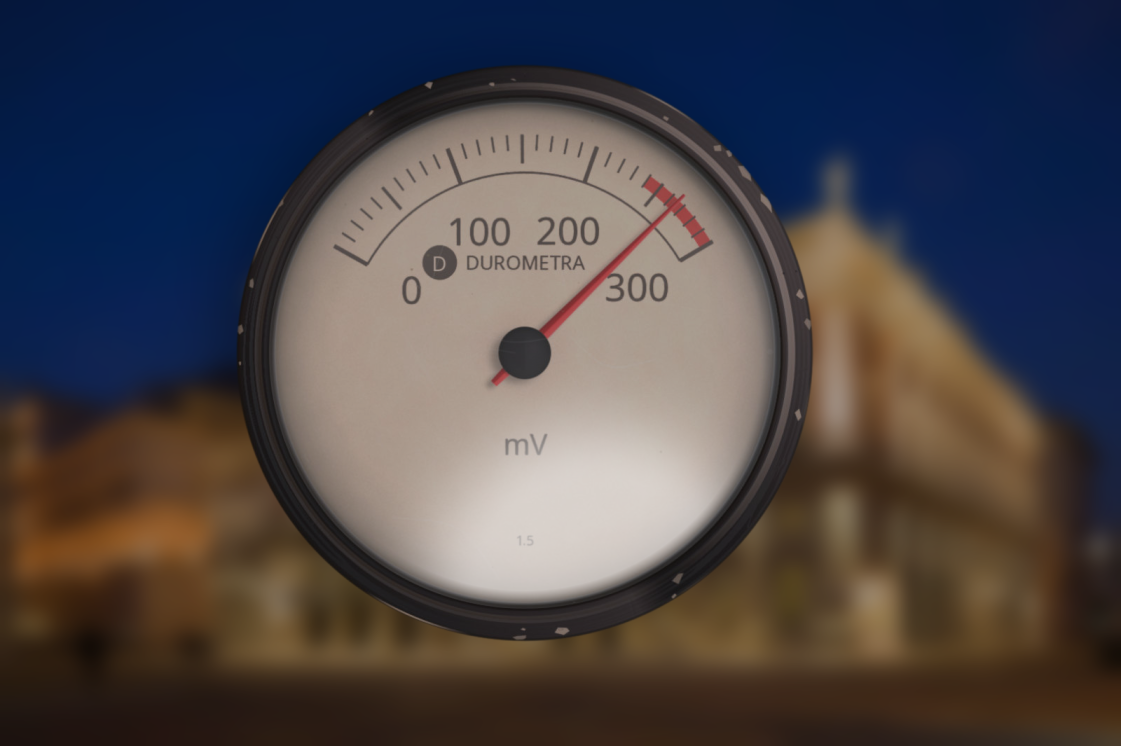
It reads 265 mV
